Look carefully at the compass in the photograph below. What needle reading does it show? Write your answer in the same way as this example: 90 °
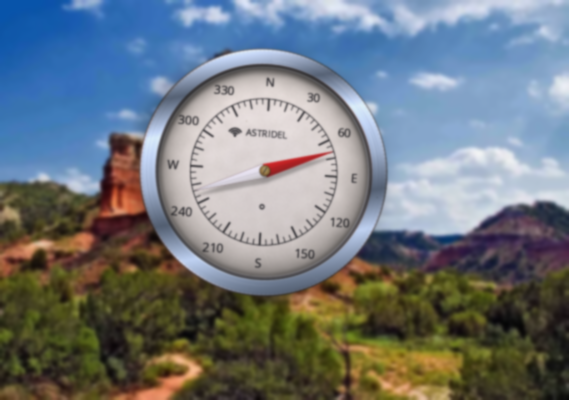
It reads 70 °
